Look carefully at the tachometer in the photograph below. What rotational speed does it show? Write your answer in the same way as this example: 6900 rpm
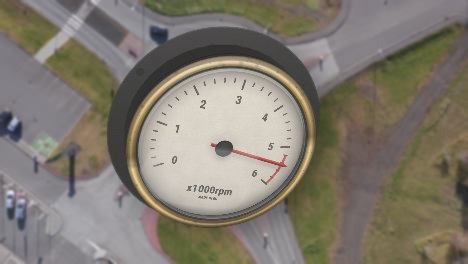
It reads 5400 rpm
